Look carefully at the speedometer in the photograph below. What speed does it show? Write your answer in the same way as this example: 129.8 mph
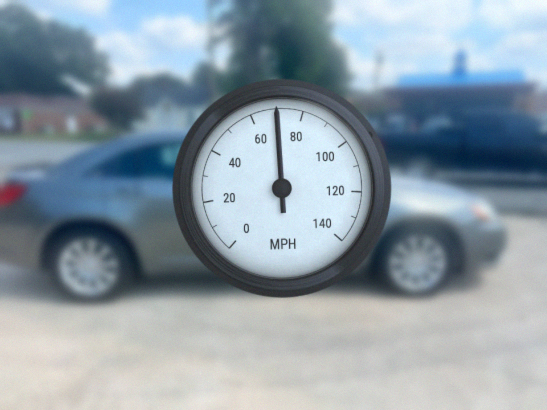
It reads 70 mph
